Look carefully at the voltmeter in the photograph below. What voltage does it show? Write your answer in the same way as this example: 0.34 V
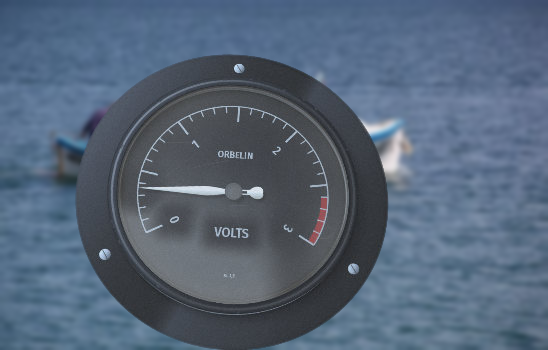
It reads 0.35 V
